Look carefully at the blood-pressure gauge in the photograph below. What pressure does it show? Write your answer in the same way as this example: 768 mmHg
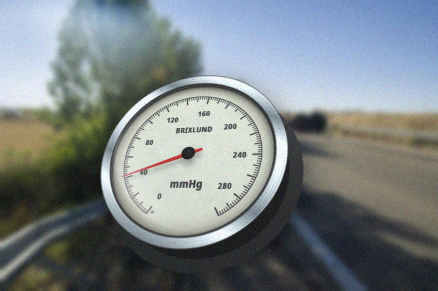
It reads 40 mmHg
